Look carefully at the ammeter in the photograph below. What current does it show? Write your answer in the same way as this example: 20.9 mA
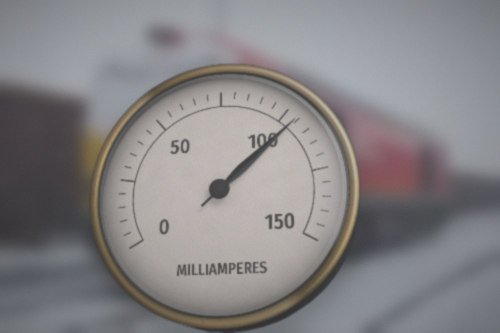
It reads 105 mA
